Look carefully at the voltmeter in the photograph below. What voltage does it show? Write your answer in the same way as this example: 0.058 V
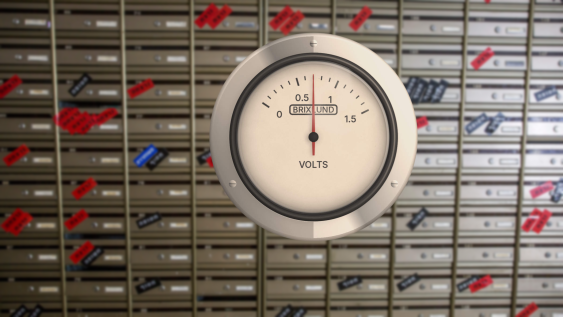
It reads 0.7 V
